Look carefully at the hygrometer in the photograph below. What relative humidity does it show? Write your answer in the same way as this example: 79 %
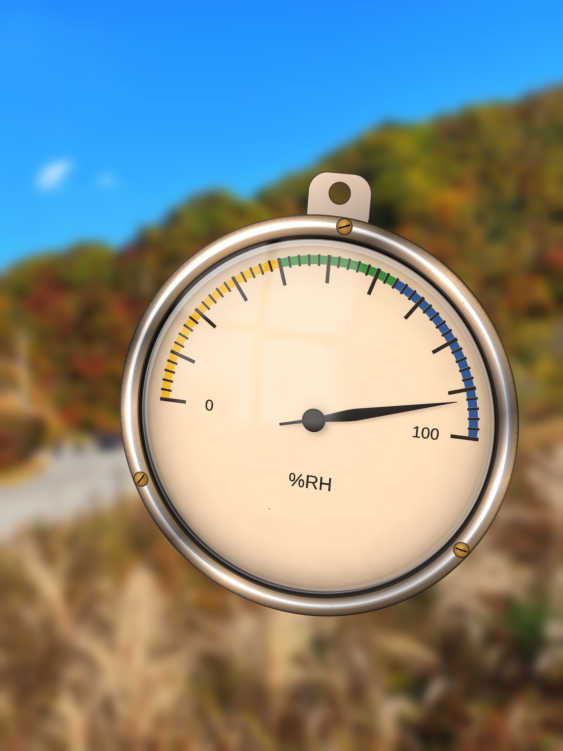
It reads 92 %
